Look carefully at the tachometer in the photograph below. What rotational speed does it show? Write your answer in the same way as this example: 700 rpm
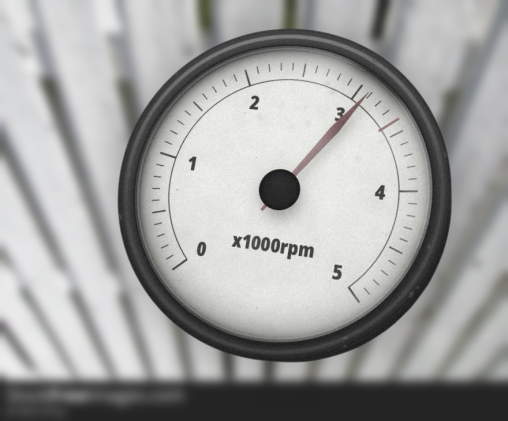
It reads 3100 rpm
